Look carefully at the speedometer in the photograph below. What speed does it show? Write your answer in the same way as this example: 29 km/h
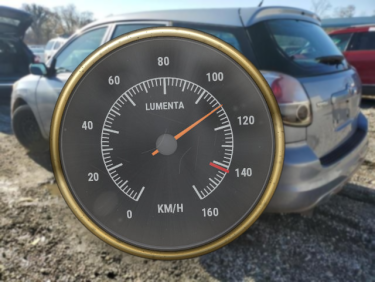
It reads 110 km/h
